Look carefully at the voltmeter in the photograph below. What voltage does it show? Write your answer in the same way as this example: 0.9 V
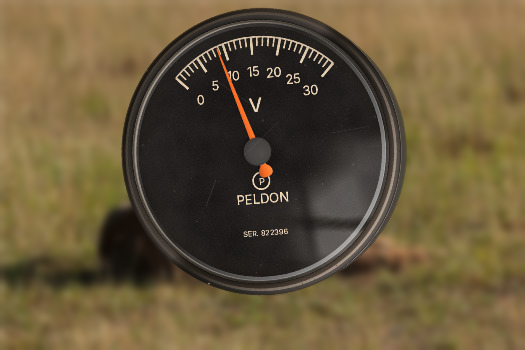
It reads 9 V
